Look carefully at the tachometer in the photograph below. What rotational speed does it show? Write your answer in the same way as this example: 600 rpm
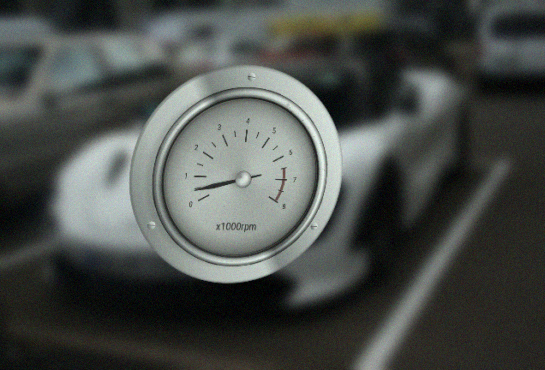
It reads 500 rpm
